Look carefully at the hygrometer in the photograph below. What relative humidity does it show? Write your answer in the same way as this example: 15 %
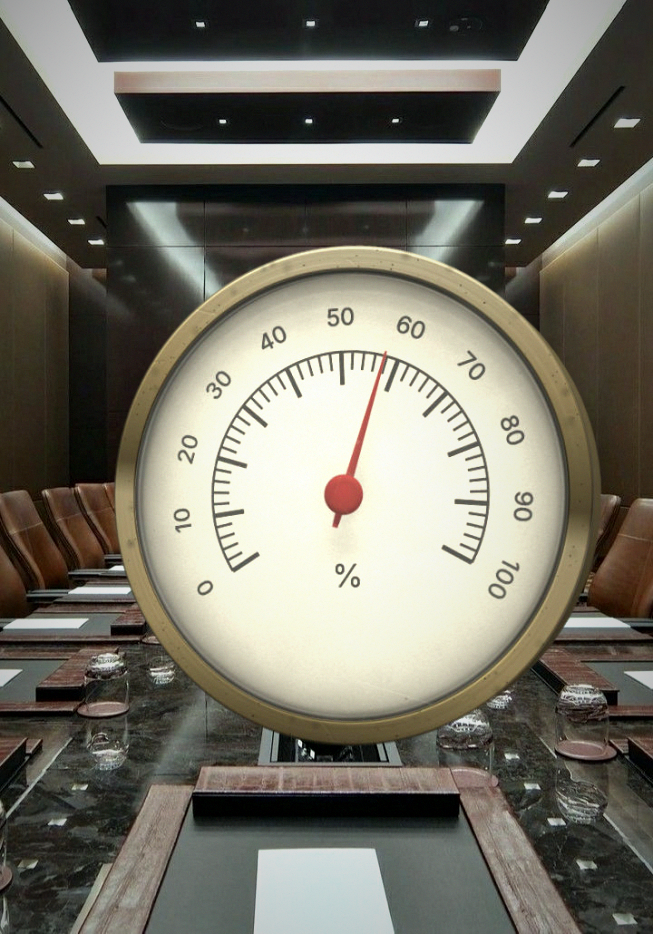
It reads 58 %
